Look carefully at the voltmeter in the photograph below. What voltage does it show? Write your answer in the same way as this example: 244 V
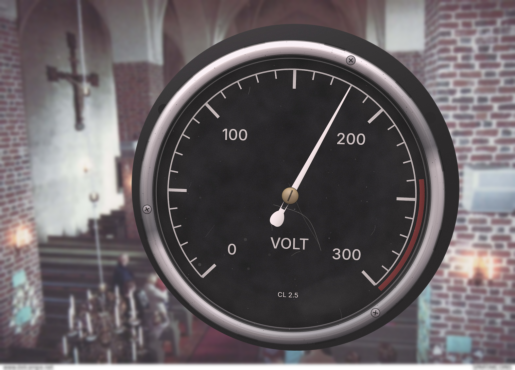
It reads 180 V
